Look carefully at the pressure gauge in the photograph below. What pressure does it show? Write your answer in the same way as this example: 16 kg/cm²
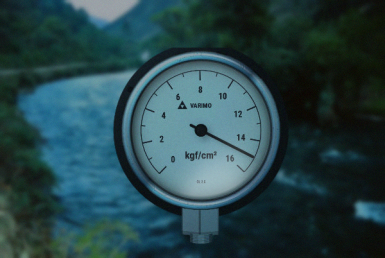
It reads 15 kg/cm²
